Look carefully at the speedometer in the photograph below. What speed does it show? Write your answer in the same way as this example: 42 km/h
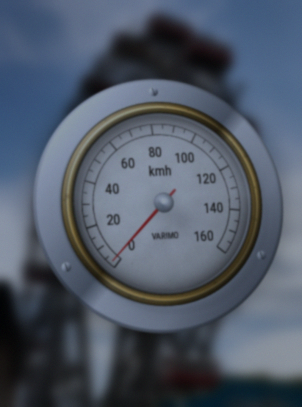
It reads 2.5 km/h
